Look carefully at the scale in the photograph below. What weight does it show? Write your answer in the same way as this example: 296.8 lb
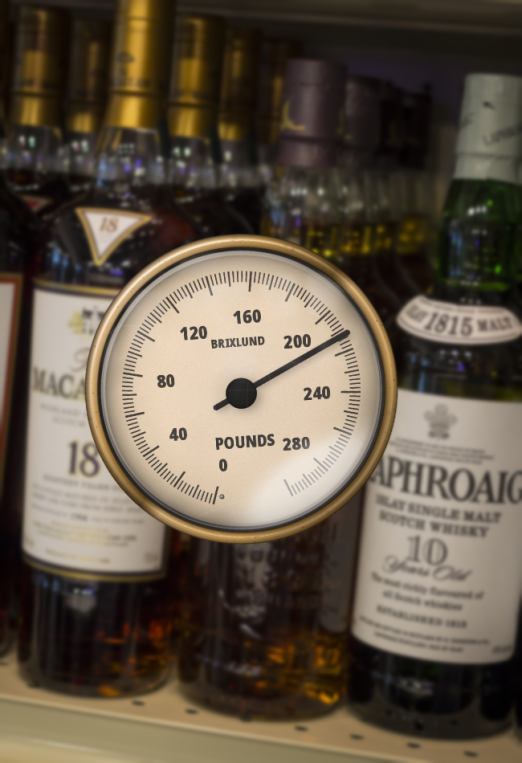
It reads 212 lb
